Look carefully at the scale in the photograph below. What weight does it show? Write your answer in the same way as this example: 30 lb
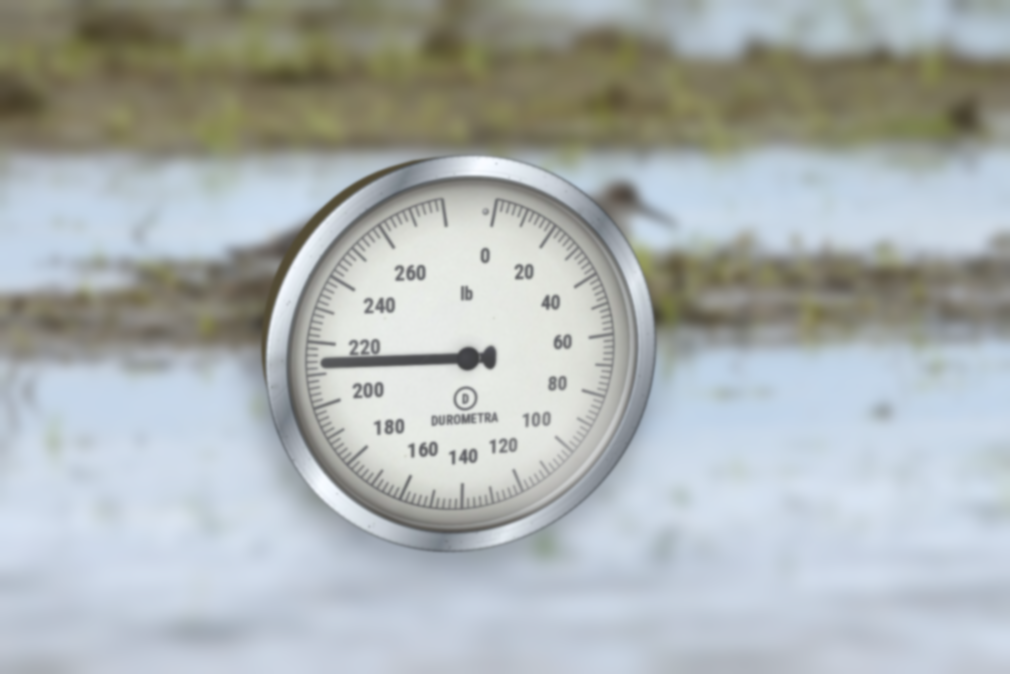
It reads 214 lb
